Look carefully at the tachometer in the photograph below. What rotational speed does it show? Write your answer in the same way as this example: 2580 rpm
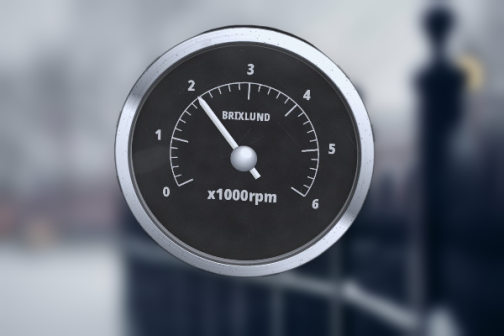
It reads 2000 rpm
